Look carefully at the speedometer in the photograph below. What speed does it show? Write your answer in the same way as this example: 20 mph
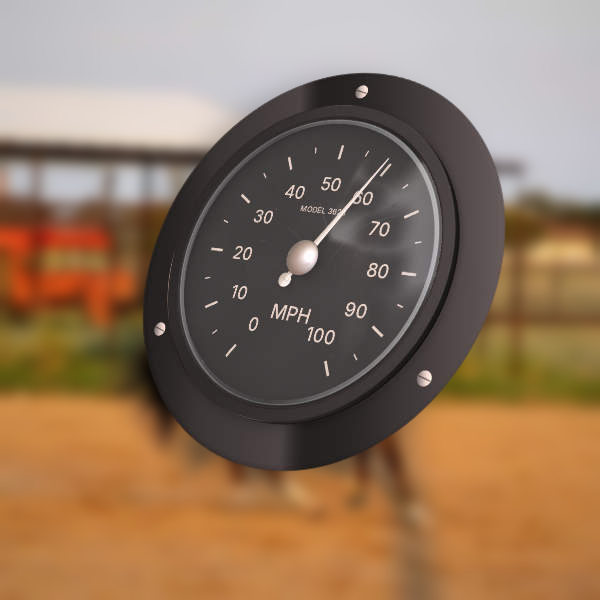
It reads 60 mph
